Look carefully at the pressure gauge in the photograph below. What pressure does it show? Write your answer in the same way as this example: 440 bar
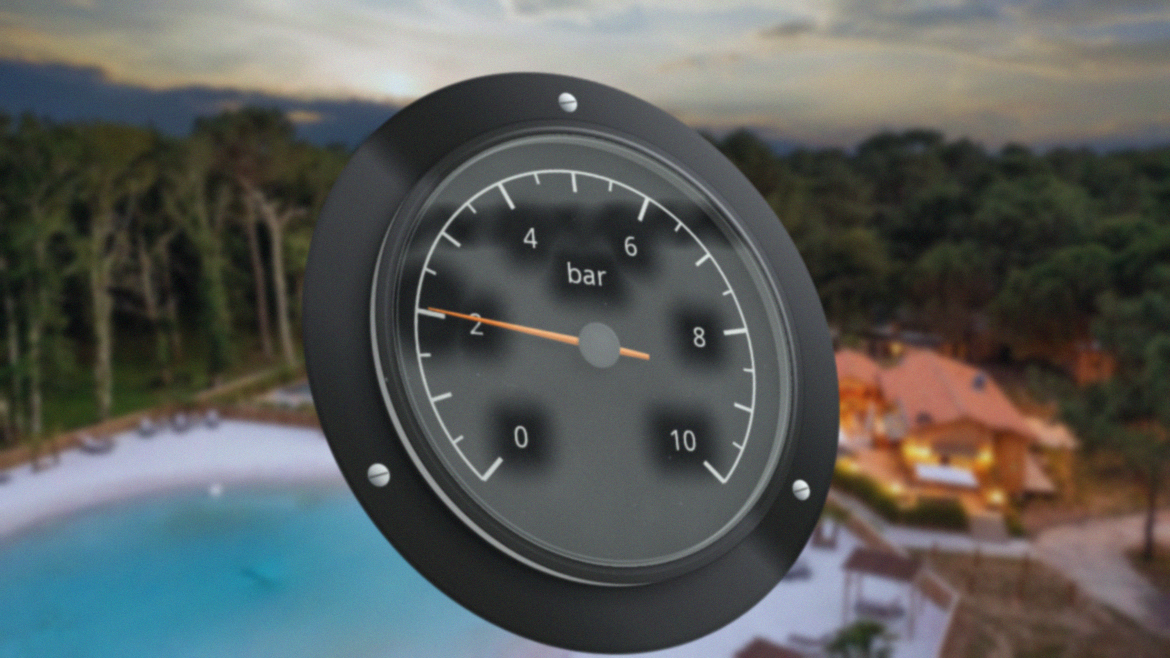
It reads 2 bar
